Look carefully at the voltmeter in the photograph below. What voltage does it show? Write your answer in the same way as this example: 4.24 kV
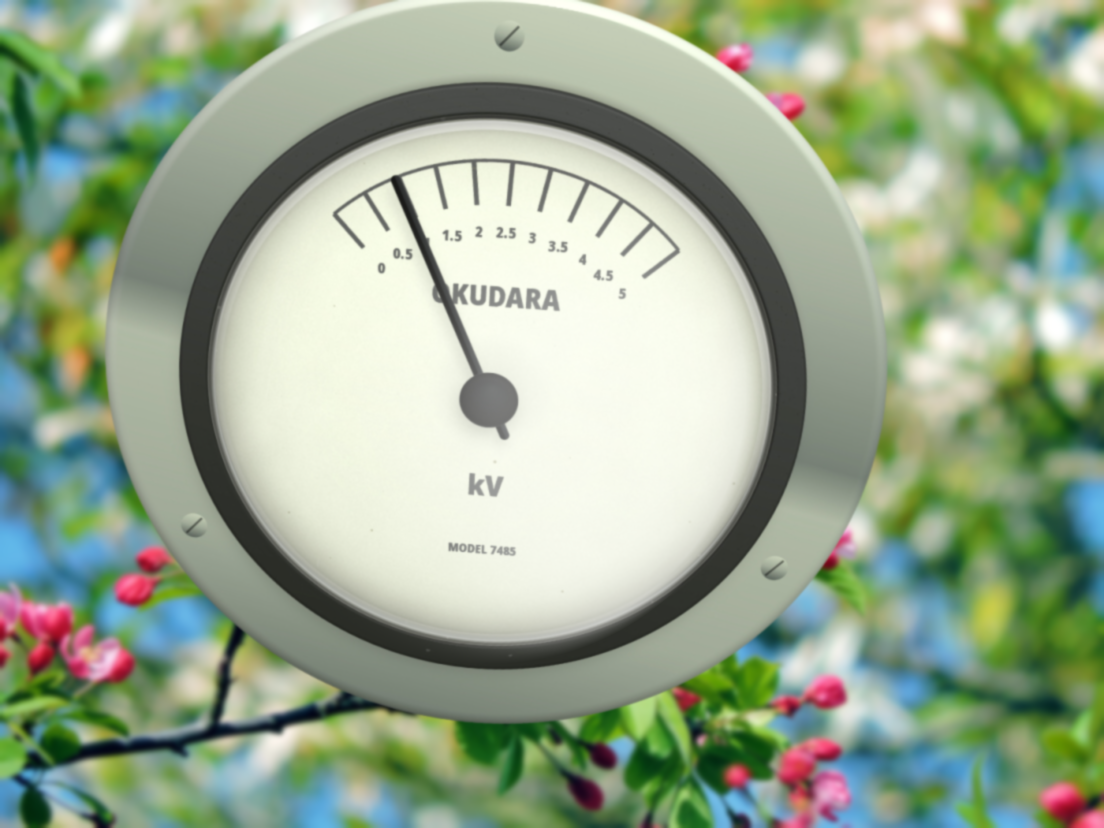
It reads 1 kV
